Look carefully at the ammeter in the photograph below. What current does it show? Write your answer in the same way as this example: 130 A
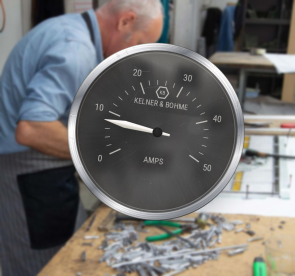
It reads 8 A
